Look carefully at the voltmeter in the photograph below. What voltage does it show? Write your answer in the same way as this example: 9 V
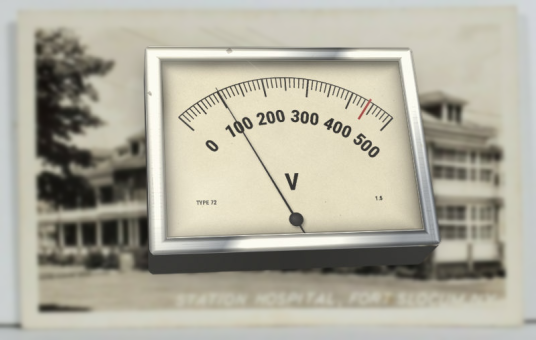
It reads 100 V
